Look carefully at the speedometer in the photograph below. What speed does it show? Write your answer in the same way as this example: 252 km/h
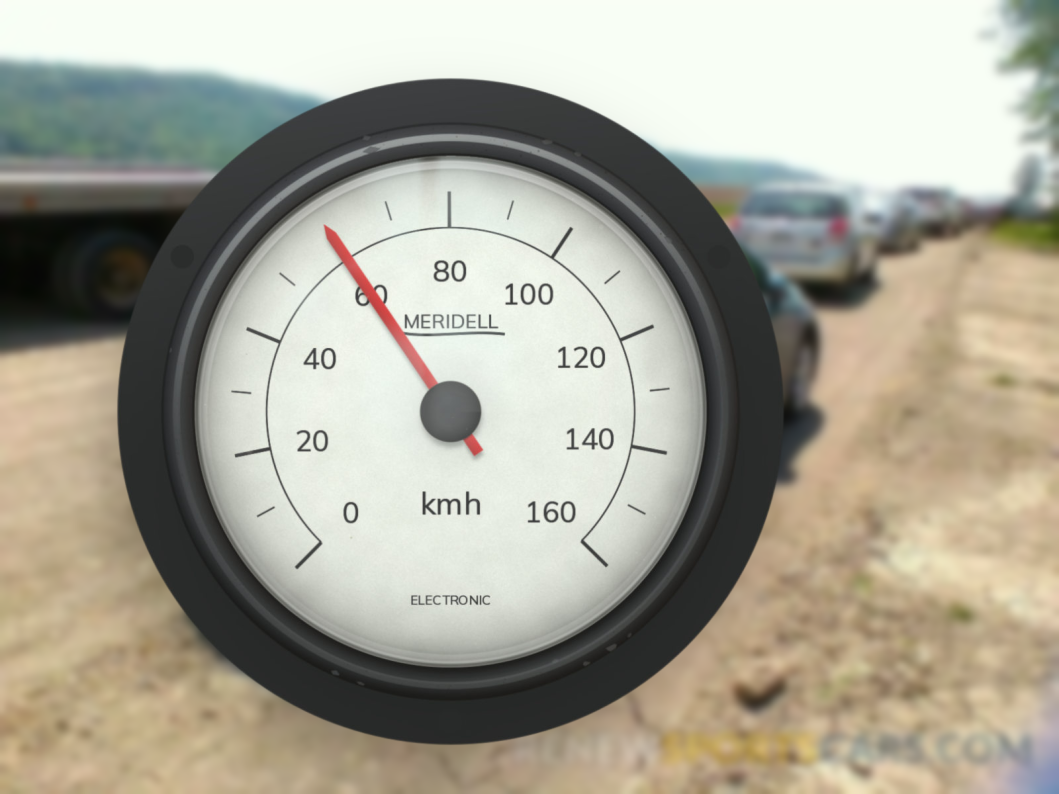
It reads 60 km/h
